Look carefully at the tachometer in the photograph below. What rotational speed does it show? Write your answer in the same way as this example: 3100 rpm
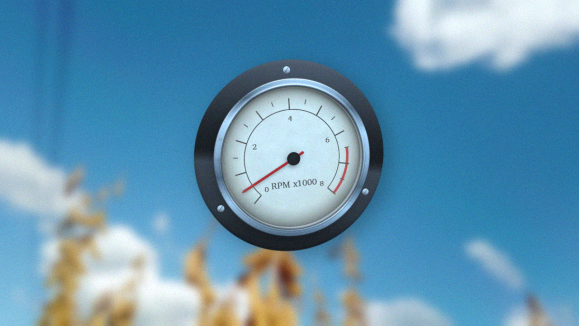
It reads 500 rpm
